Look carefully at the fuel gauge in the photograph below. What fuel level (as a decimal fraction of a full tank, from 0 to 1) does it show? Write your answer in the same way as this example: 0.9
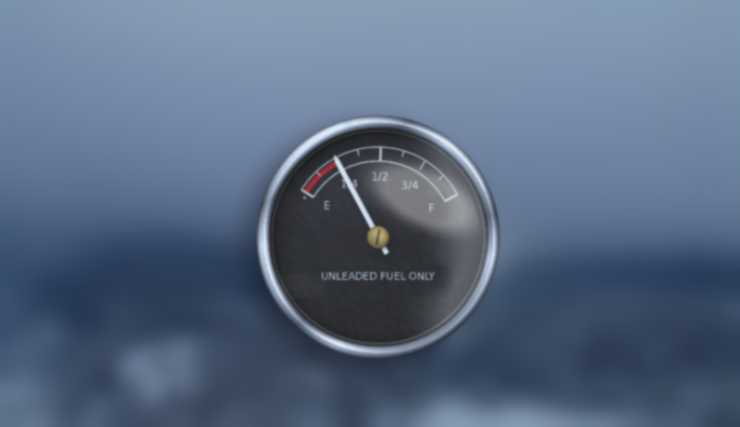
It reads 0.25
